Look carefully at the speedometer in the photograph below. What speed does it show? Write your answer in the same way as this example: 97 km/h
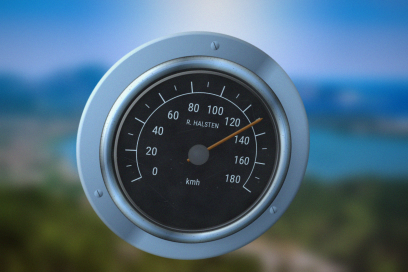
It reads 130 km/h
